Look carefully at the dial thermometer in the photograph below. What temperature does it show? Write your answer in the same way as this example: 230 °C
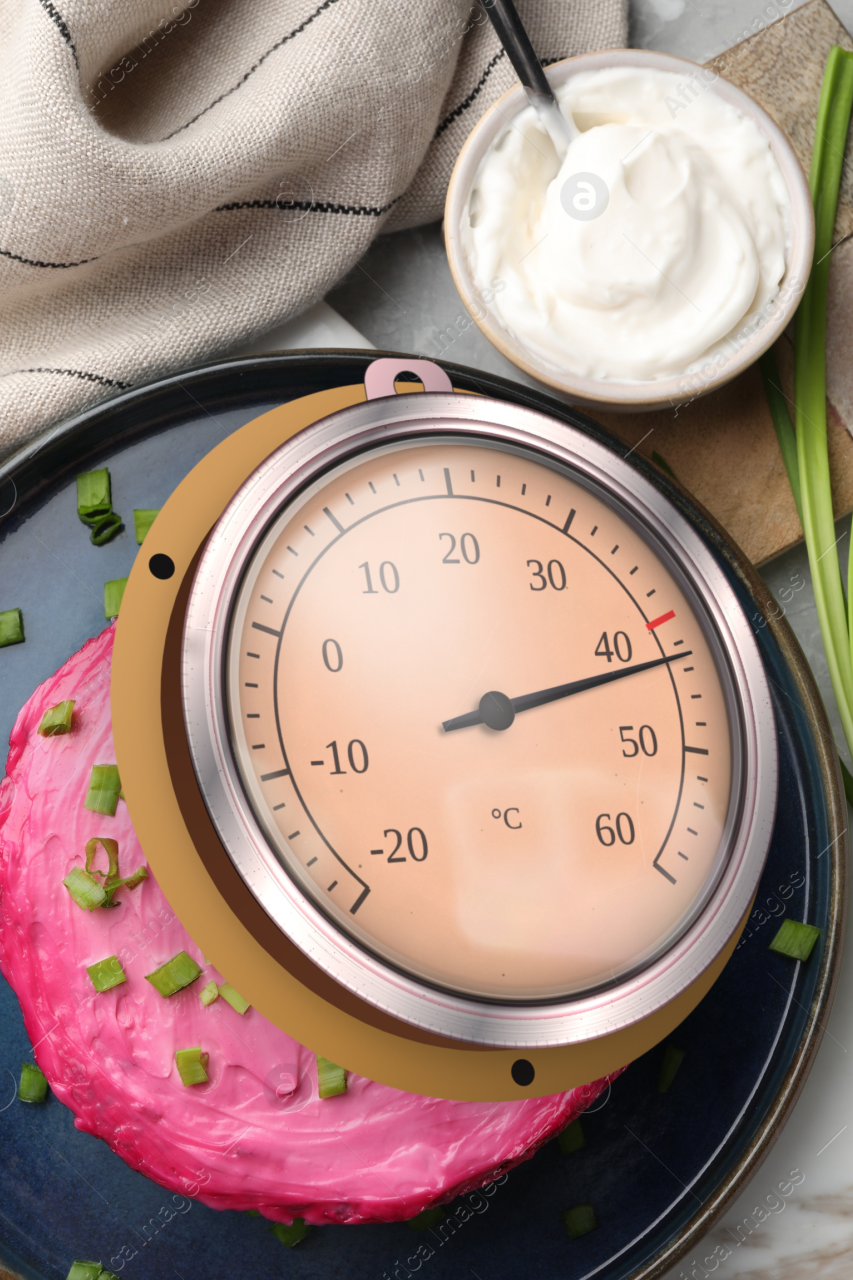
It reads 43 °C
